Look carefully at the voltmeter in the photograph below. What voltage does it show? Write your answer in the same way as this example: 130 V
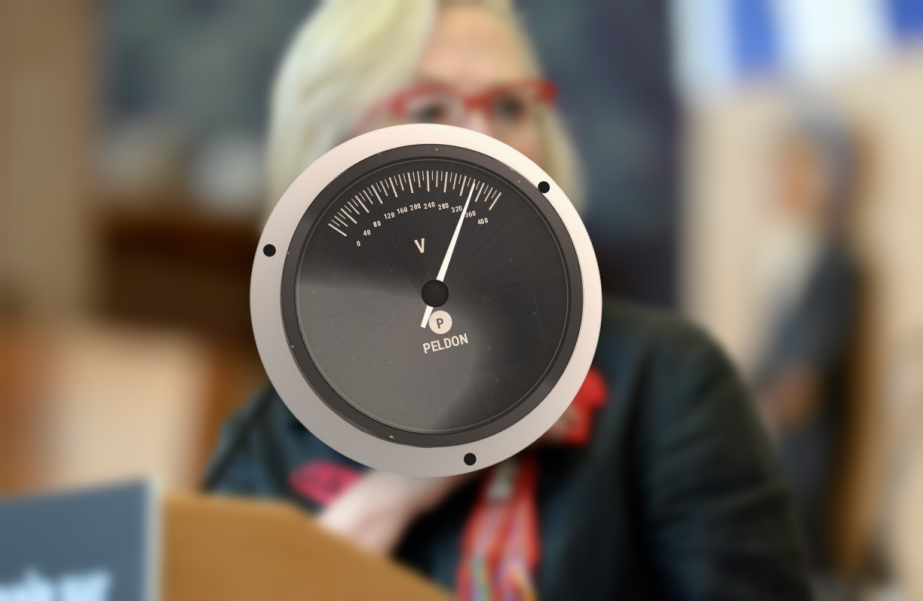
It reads 340 V
